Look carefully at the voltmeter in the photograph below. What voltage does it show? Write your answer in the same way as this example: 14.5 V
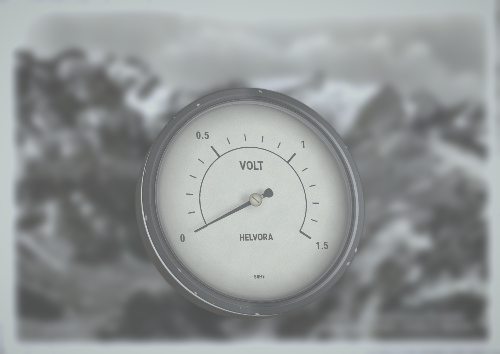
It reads 0 V
